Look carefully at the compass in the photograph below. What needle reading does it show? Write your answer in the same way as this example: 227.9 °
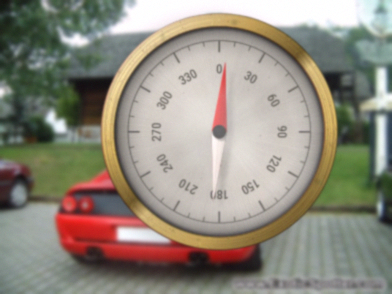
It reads 5 °
